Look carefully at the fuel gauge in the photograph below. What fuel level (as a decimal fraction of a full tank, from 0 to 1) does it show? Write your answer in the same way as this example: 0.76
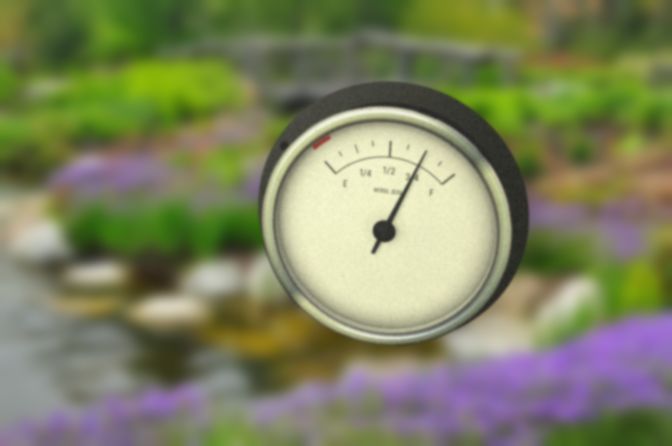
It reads 0.75
